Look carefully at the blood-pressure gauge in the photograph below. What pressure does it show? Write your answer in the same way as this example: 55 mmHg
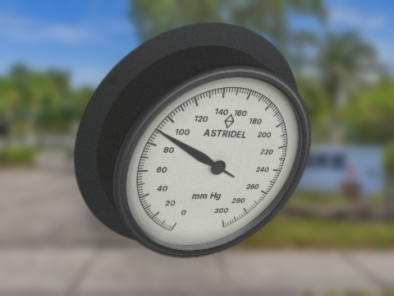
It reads 90 mmHg
